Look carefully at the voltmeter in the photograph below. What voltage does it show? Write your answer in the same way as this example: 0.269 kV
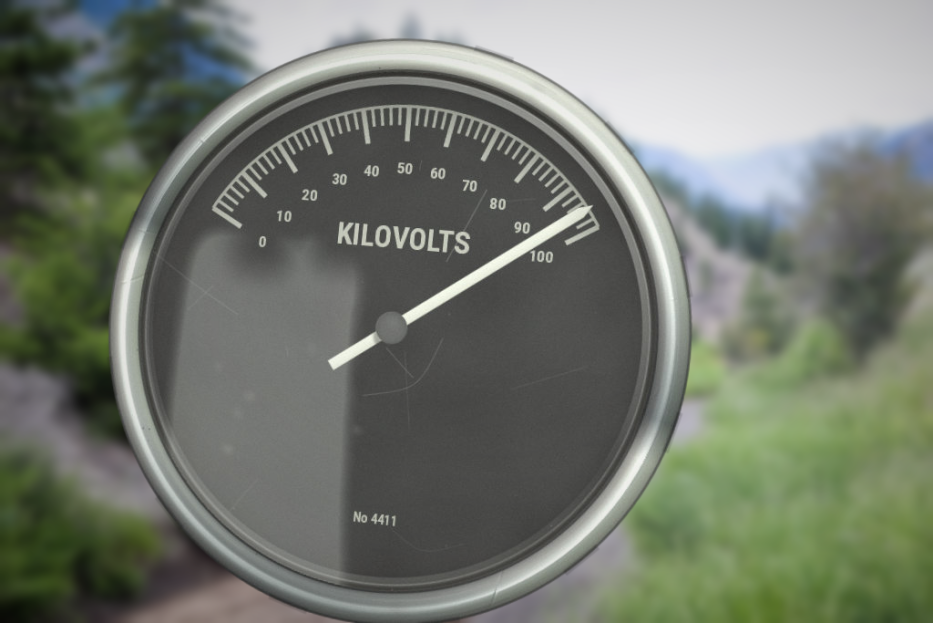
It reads 96 kV
